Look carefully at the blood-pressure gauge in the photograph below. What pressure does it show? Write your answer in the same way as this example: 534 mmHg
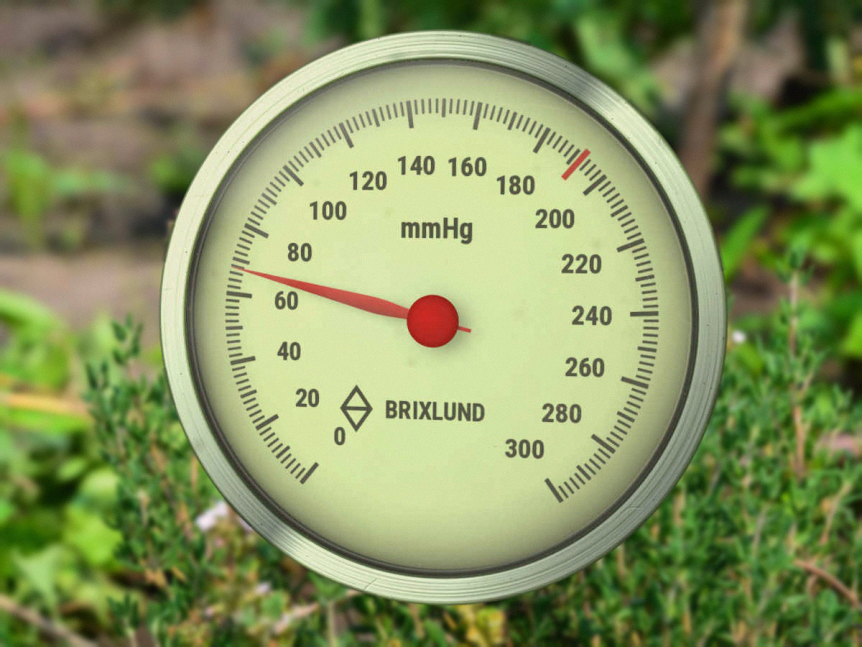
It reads 68 mmHg
